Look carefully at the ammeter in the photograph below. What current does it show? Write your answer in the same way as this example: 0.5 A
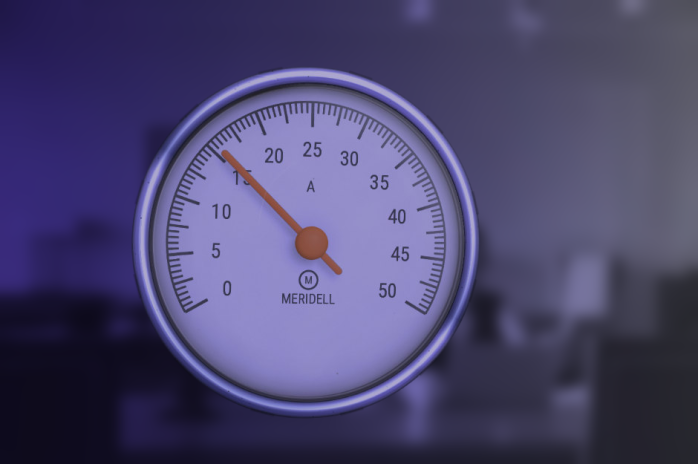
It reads 15.5 A
